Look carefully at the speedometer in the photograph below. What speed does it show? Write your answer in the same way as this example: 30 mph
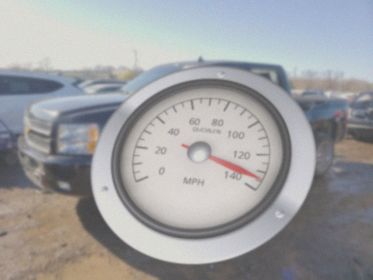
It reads 135 mph
